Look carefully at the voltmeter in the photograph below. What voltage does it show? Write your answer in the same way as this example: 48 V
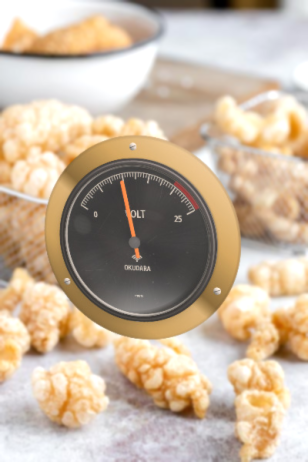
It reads 10 V
